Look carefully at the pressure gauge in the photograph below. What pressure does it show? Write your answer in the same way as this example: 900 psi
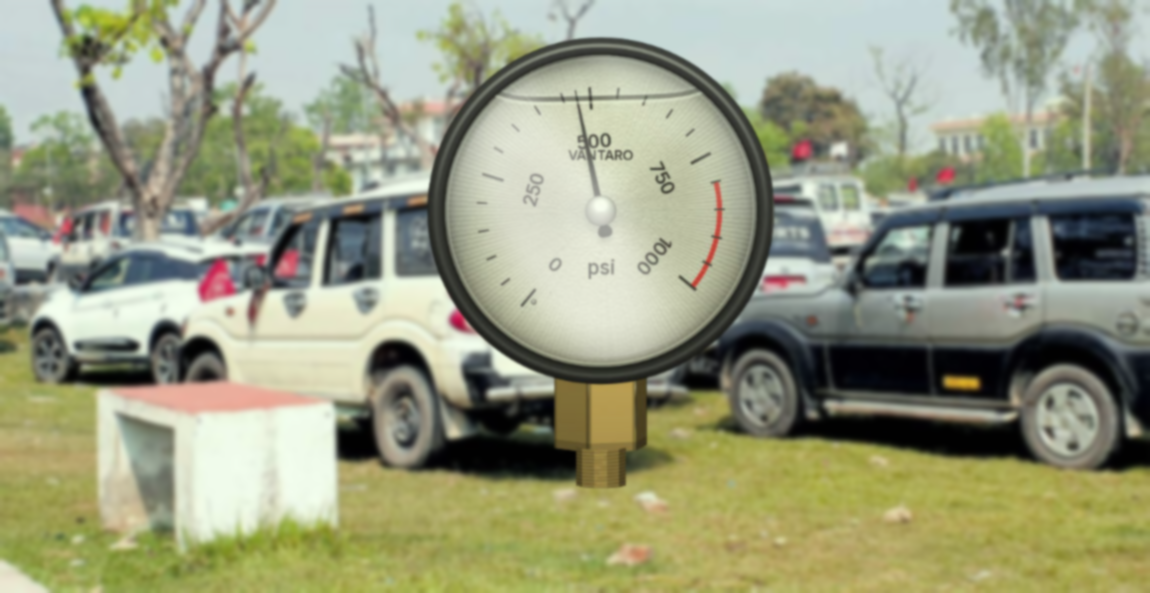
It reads 475 psi
